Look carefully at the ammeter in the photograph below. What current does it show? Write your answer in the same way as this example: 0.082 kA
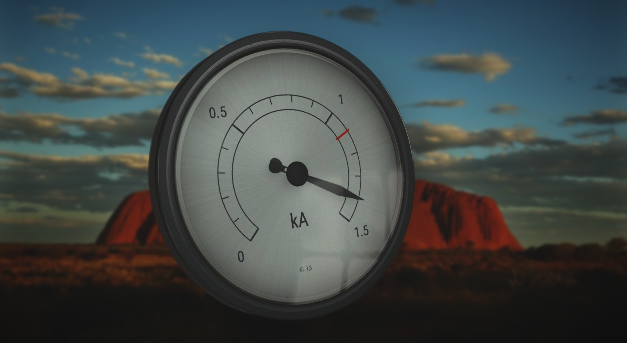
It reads 1.4 kA
